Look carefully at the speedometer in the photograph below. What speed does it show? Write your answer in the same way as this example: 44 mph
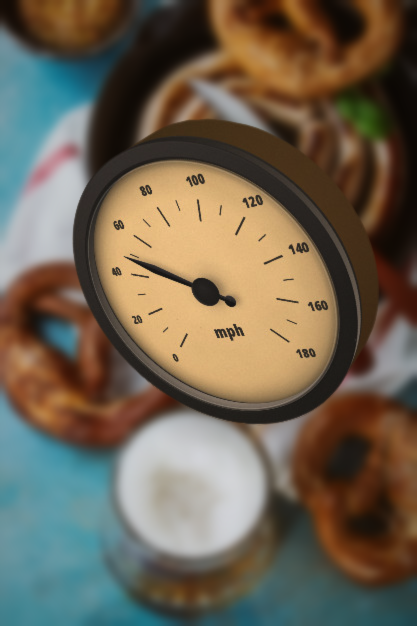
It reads 50 mph
